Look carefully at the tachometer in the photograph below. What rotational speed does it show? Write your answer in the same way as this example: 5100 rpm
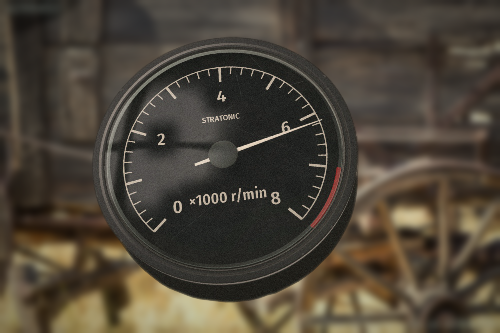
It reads 6200 rpm
